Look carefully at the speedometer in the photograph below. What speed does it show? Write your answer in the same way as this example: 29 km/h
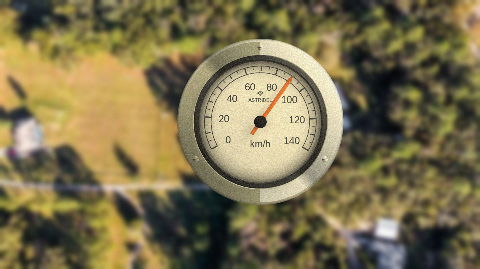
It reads 90 km/h
